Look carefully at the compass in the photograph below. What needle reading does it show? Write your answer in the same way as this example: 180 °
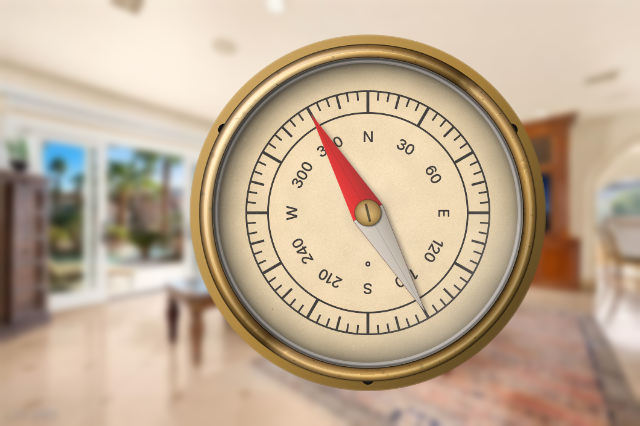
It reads 330 °
